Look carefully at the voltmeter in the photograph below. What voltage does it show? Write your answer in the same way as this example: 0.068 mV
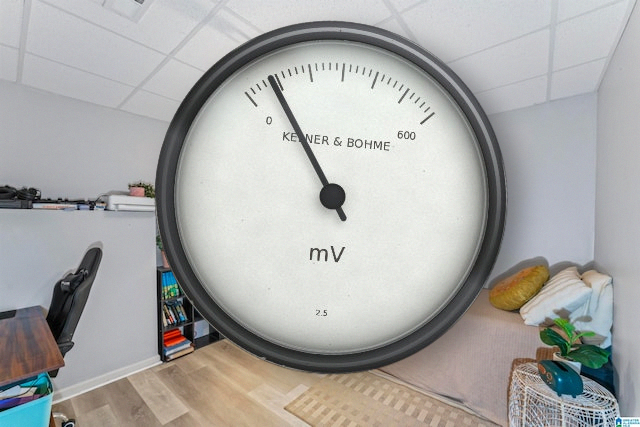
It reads 80 mV
